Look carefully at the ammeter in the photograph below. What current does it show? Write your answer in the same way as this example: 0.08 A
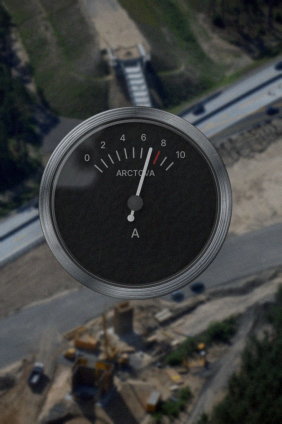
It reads 7 A
